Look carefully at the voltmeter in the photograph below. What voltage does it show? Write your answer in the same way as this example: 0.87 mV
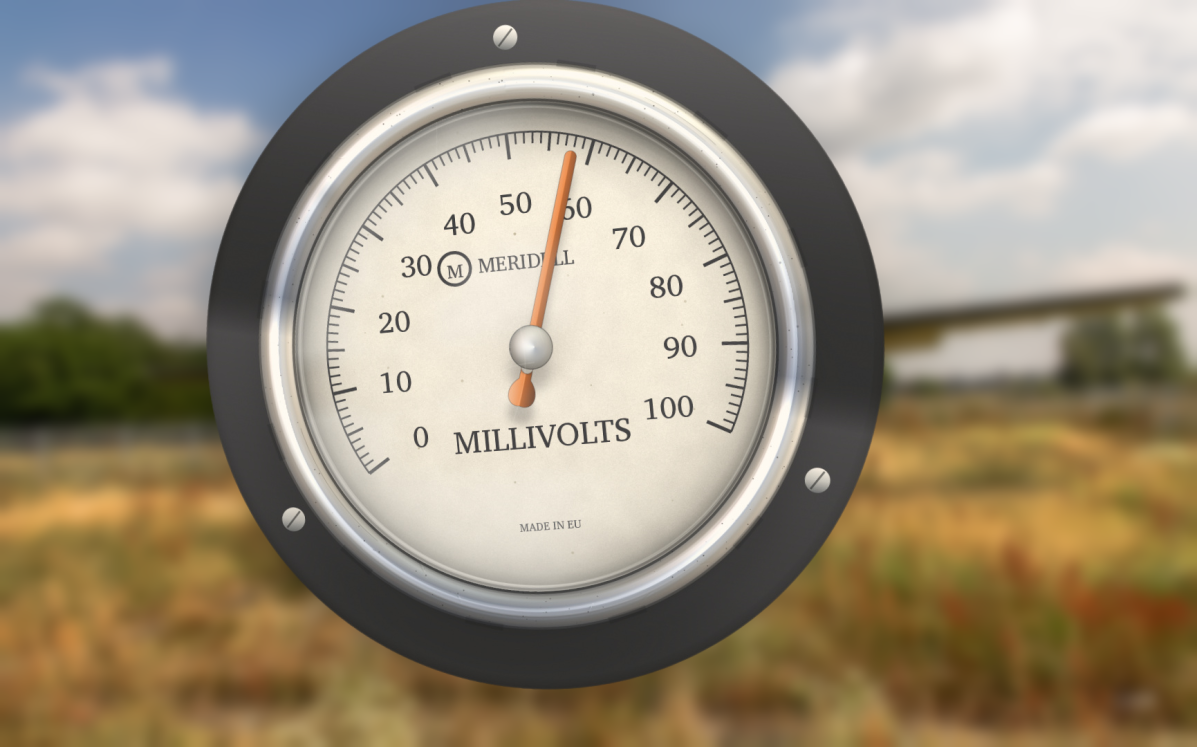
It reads 58 mV
